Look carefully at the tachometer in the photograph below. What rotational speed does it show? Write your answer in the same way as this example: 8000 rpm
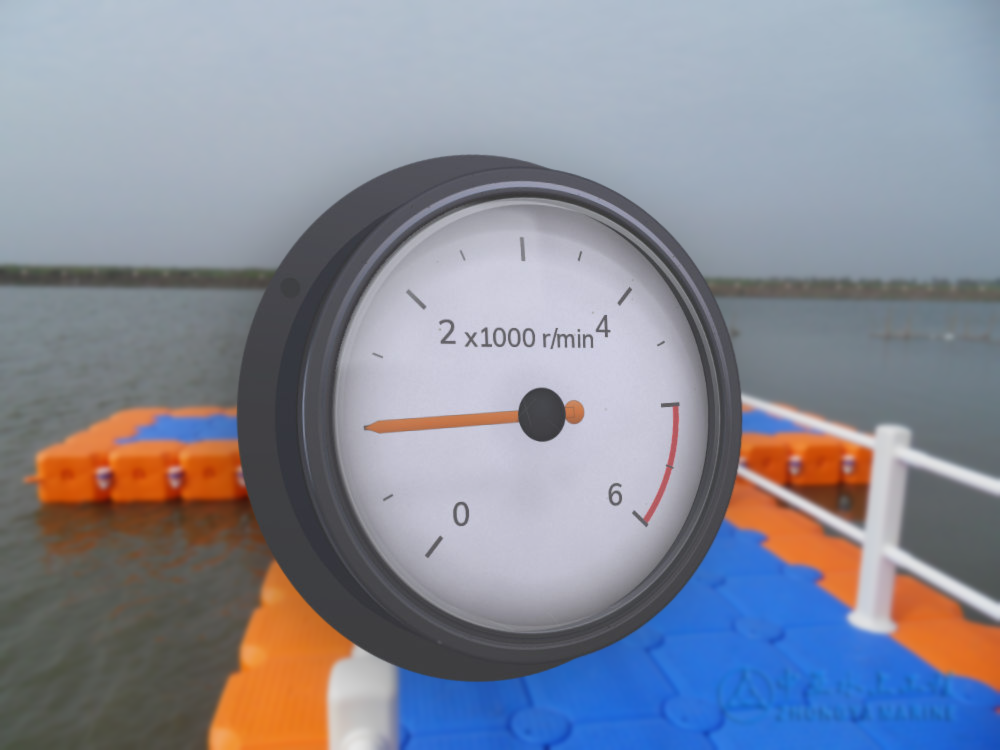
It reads 1000 rpm
